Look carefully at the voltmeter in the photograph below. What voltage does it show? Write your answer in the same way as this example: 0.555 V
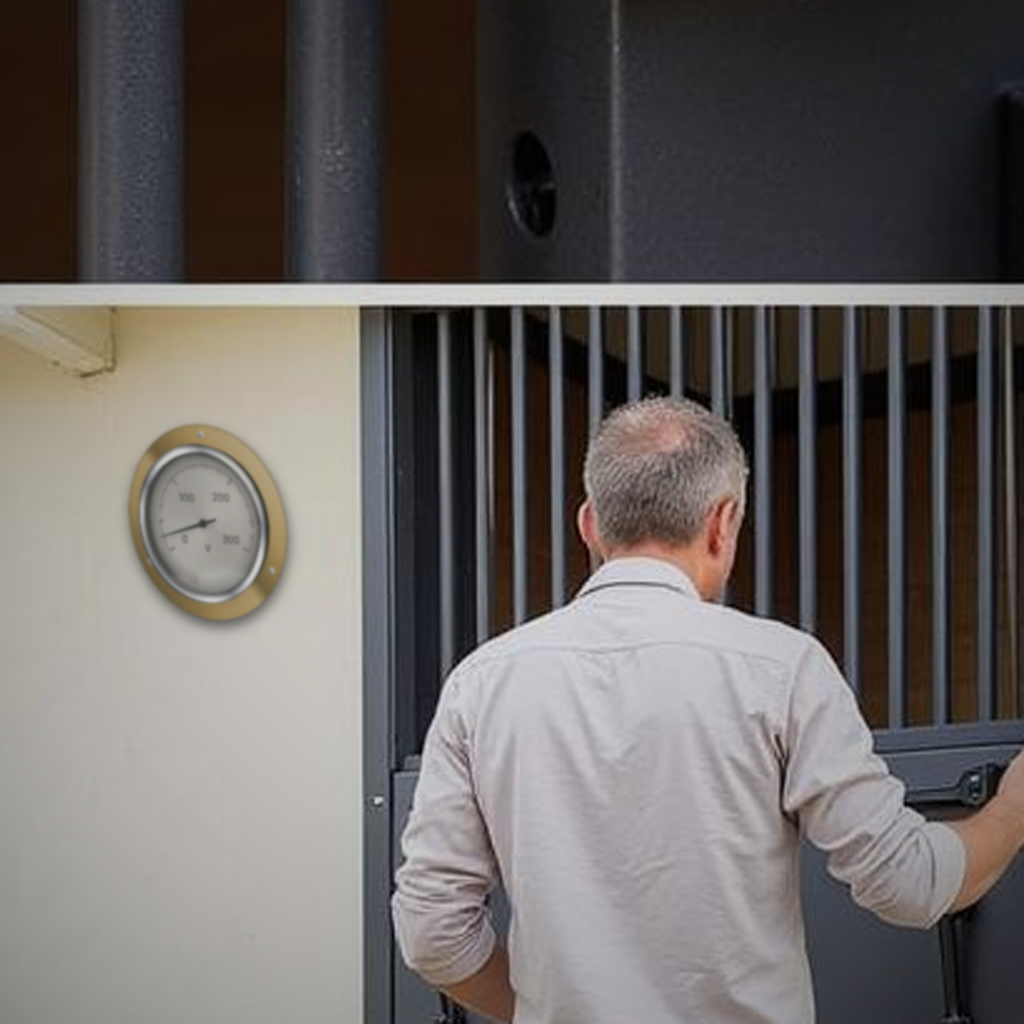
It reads 20 V
